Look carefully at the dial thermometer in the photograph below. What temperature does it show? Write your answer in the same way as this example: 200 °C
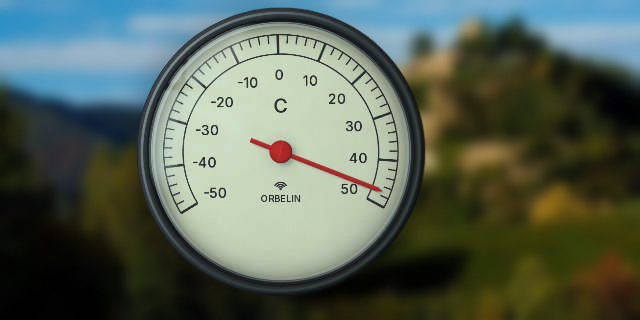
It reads 47 °C
